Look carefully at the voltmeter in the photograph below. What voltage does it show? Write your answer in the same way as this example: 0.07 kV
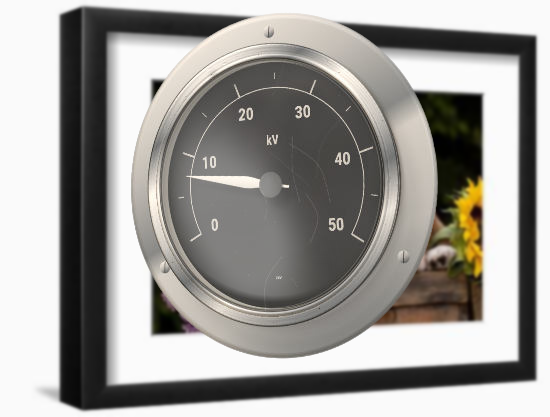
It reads 7.5 kV
